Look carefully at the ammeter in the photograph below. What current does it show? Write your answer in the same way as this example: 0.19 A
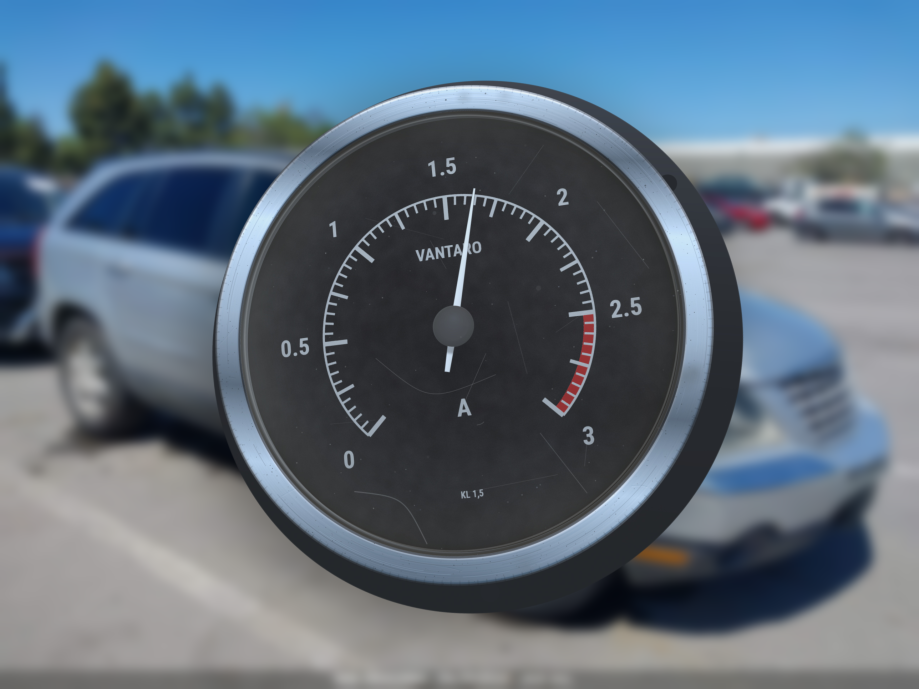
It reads 1.65 A
